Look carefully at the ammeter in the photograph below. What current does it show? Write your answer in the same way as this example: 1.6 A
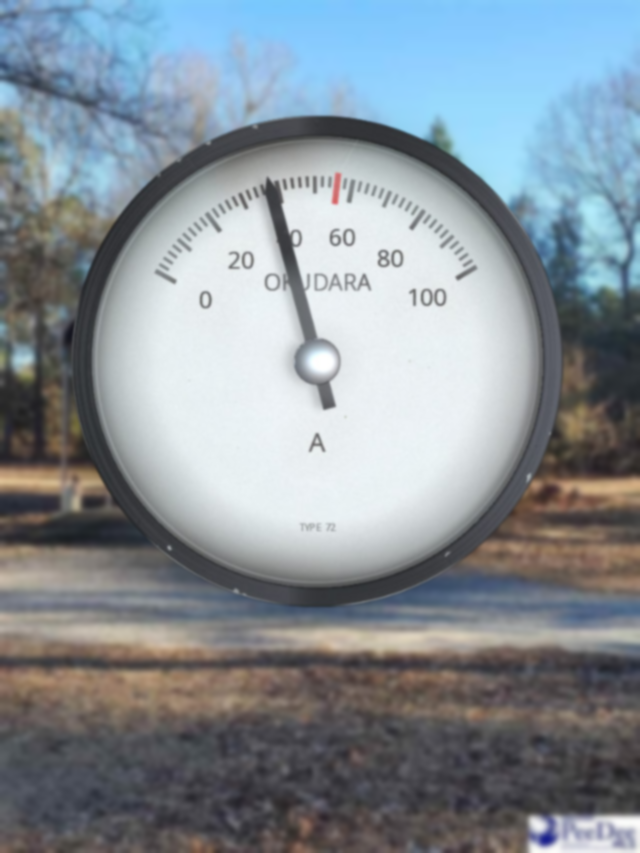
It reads 38 A
